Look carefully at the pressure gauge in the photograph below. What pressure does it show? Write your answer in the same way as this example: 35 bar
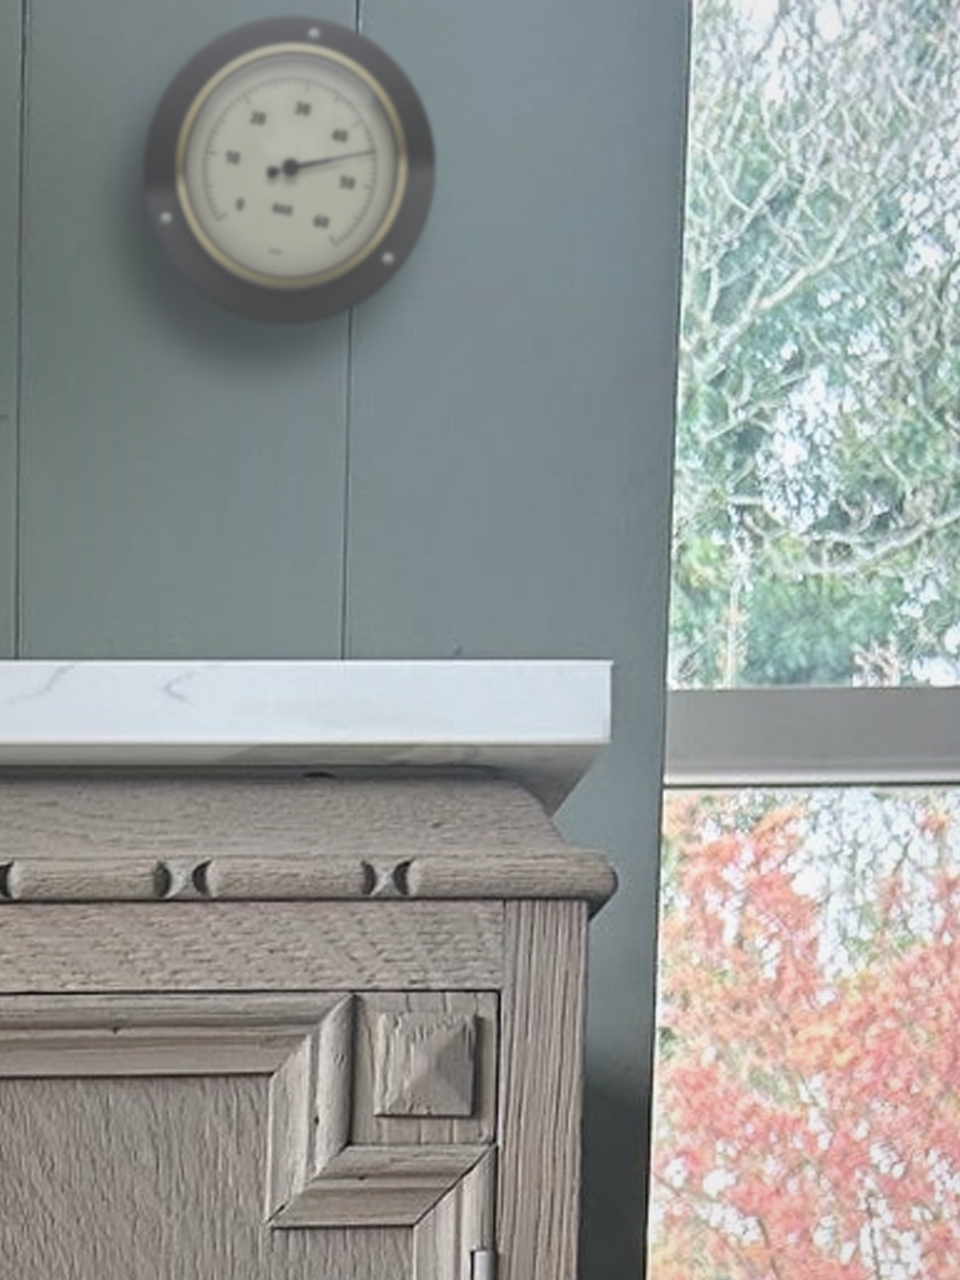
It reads 45 bar
